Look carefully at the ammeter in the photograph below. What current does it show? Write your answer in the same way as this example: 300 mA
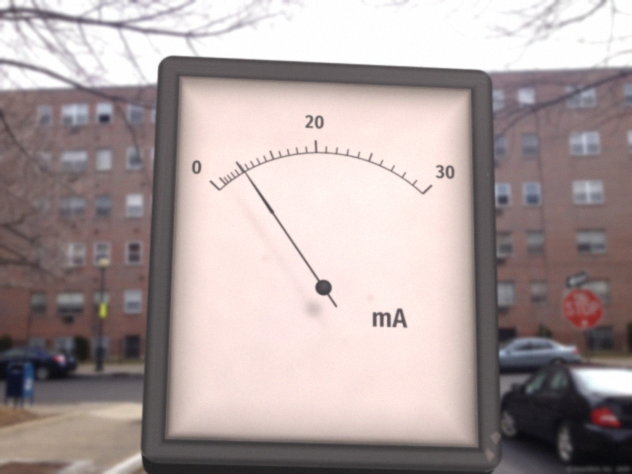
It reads 10 mA
